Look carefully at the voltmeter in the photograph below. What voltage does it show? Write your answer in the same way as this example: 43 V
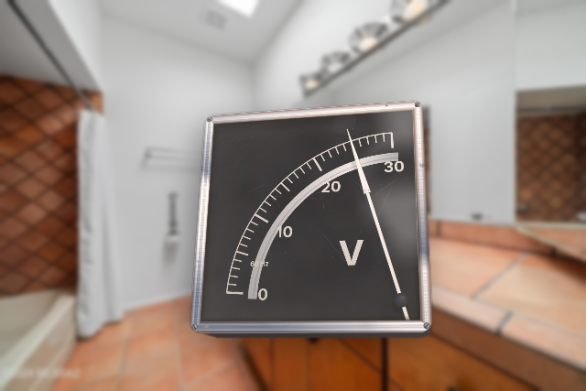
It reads 25 V
